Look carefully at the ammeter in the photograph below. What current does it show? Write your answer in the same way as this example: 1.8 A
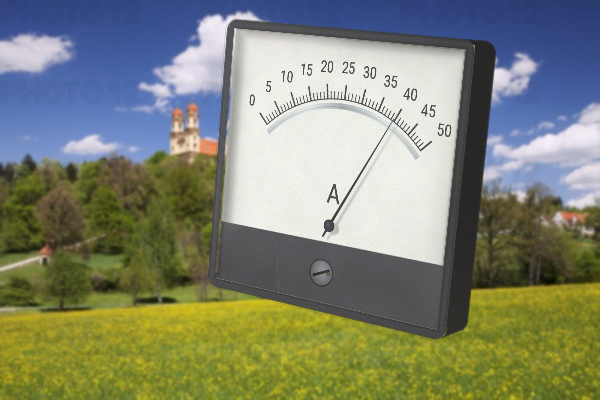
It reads 40 A
